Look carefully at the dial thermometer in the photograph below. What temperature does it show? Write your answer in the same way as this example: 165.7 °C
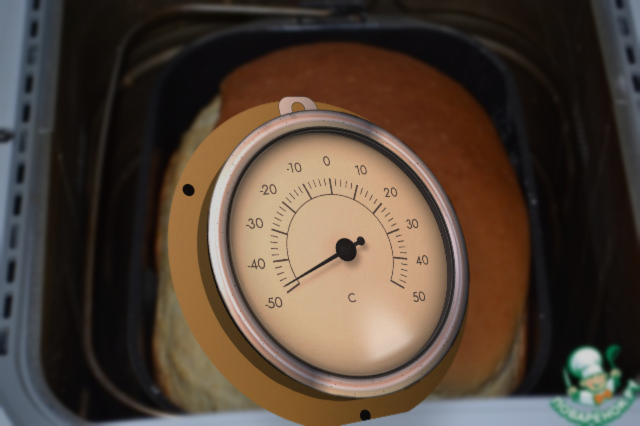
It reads -48 °C
